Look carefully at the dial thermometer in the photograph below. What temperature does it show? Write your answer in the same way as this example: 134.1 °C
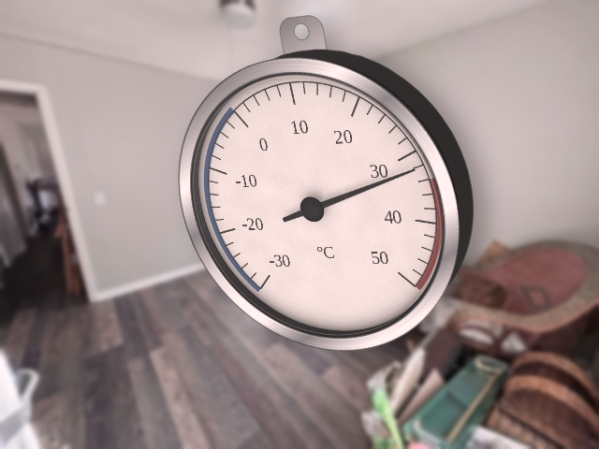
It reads 32 °C
